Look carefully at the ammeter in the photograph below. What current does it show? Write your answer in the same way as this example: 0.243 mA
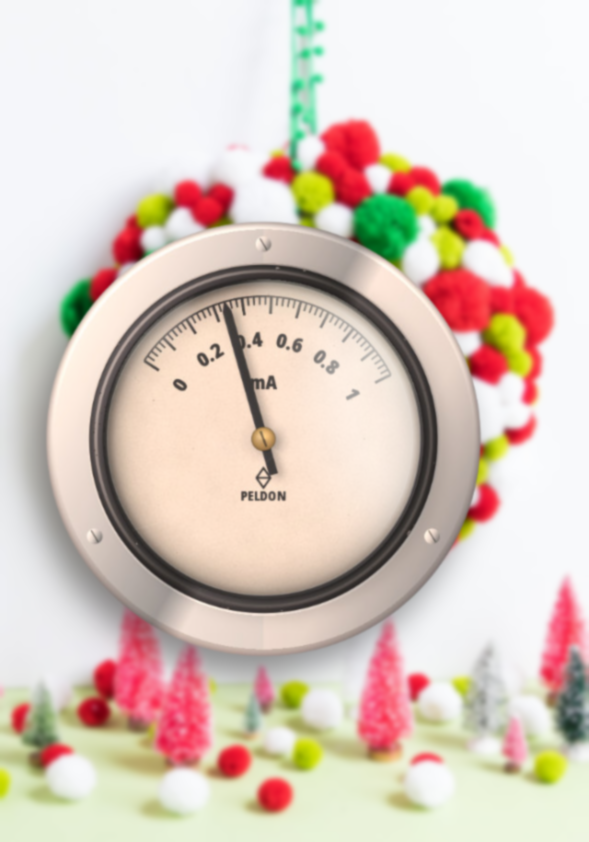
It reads 0.34 mA
